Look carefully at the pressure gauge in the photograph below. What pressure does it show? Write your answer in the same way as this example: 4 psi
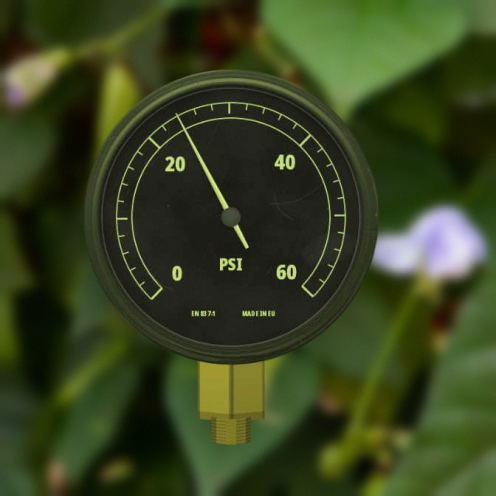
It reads 24 psi
